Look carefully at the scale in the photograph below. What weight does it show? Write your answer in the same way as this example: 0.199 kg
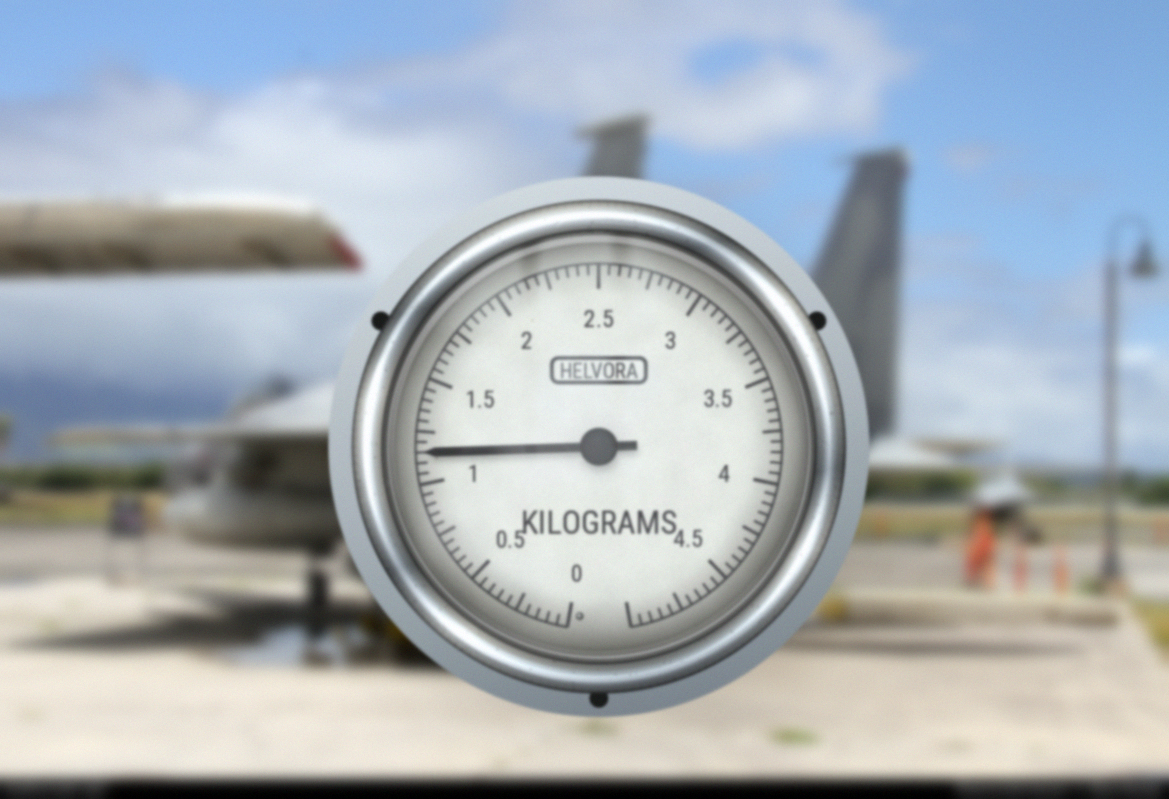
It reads 1.15 kg
